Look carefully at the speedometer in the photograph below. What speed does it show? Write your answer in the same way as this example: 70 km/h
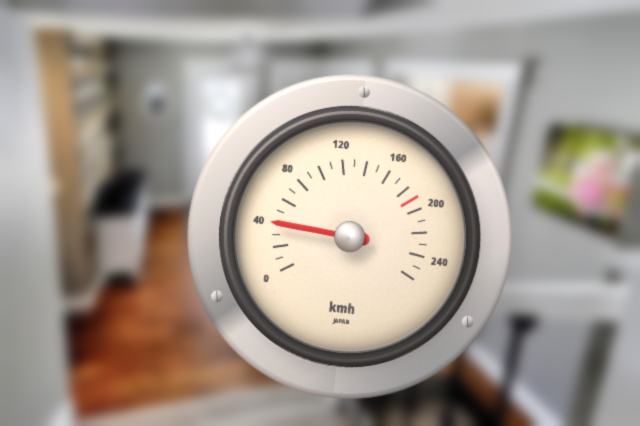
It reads 40 km/h
